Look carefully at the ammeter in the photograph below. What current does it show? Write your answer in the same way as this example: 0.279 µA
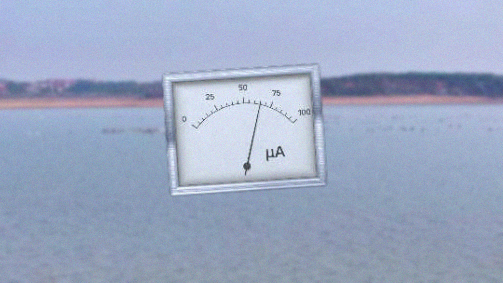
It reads 65 µA
